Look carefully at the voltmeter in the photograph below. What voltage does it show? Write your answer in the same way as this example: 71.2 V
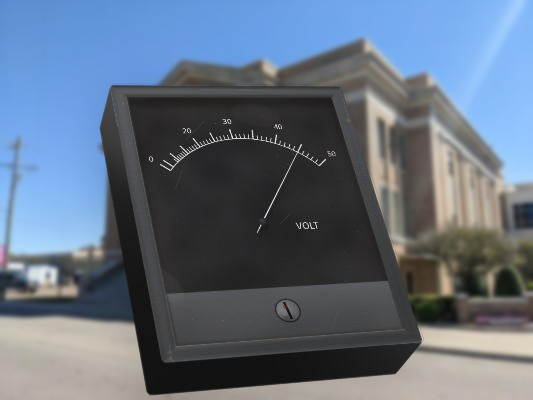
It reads 45 V
